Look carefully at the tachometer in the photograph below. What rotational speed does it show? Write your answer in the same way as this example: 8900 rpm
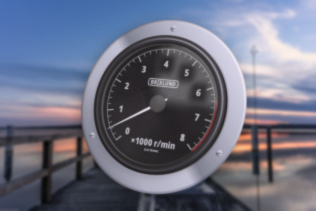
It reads 400 rpm
